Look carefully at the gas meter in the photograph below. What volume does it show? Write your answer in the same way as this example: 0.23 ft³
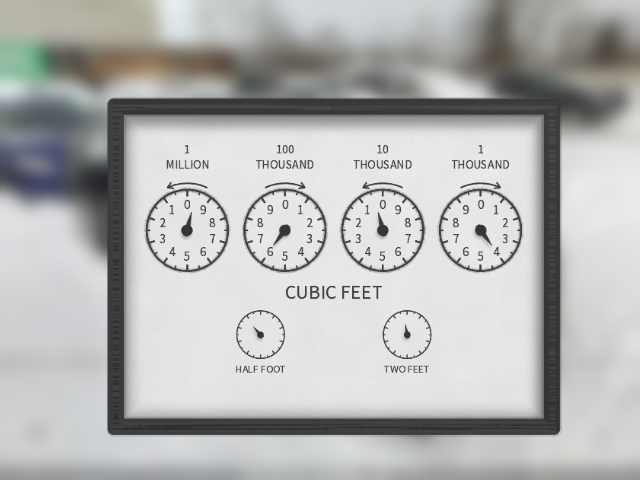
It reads 960400 ft³
